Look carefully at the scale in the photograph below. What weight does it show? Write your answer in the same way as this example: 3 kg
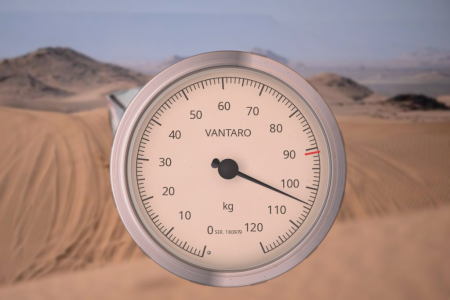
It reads 104 kg
